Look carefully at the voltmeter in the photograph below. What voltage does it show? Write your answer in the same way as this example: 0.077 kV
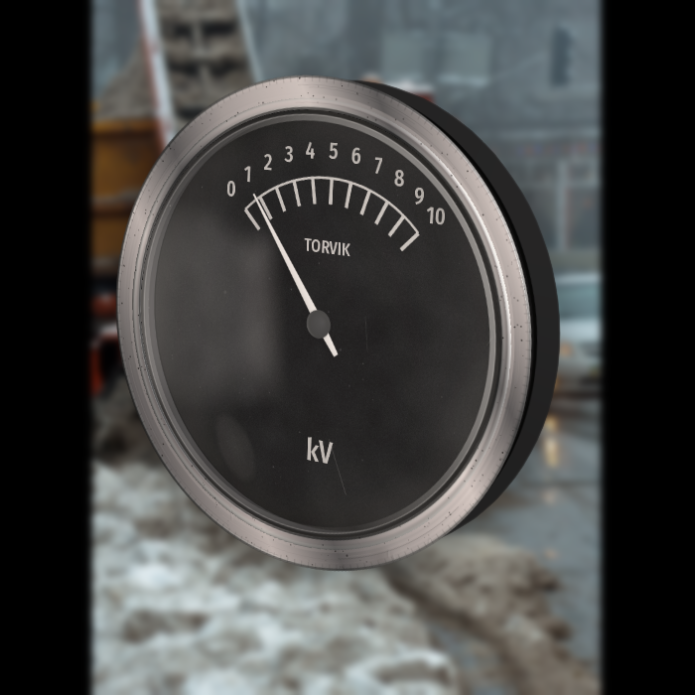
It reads 1 kV
